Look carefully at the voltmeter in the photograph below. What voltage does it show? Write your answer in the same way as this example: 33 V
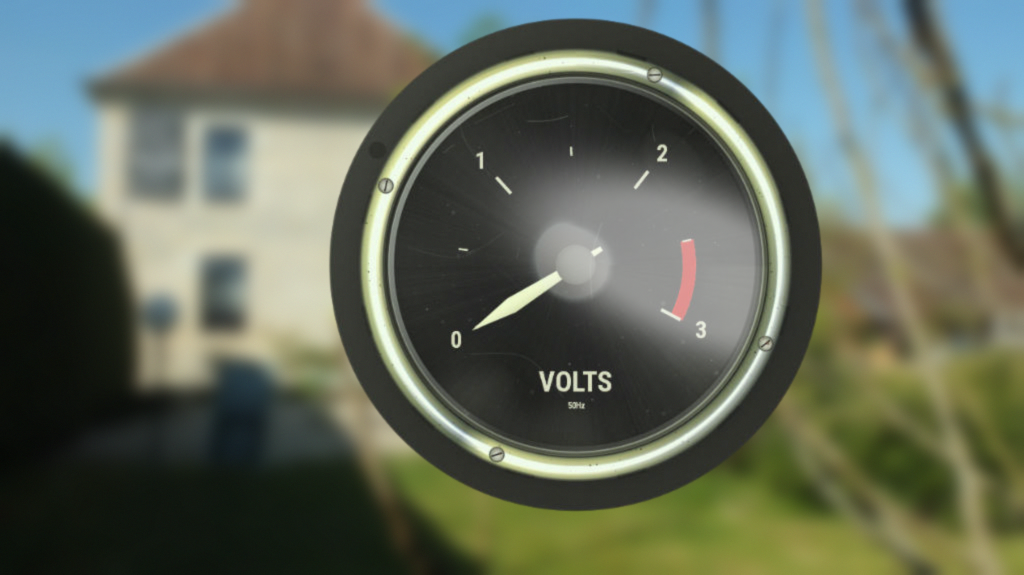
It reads 0 V
